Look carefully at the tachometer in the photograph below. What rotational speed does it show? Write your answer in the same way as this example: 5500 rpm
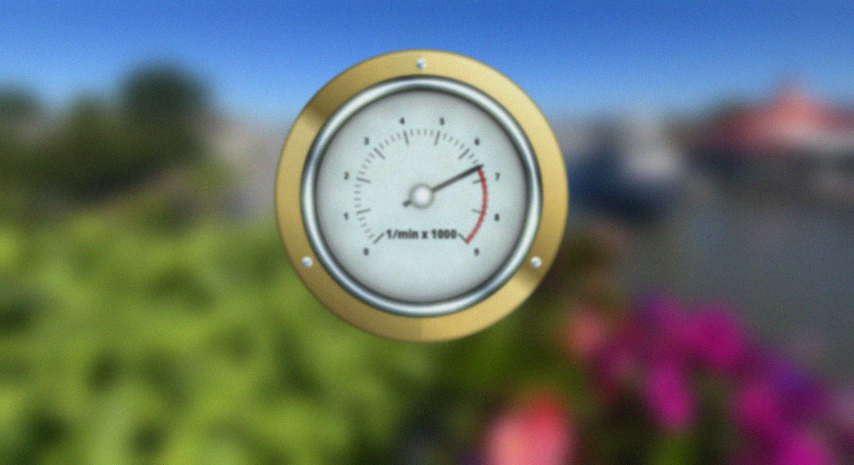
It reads 6600 rpm
